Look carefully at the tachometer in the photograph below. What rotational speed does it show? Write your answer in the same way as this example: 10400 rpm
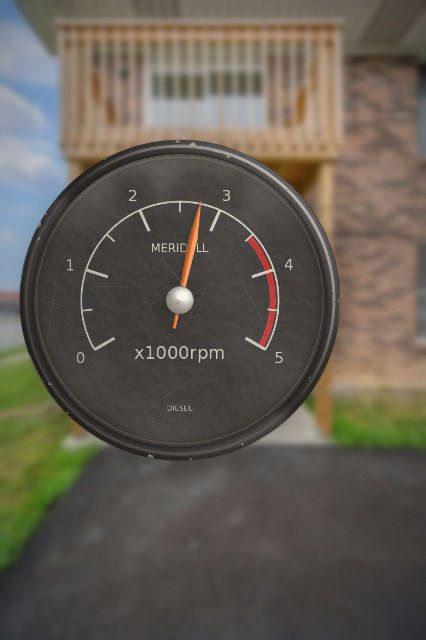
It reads 2750 rpm
